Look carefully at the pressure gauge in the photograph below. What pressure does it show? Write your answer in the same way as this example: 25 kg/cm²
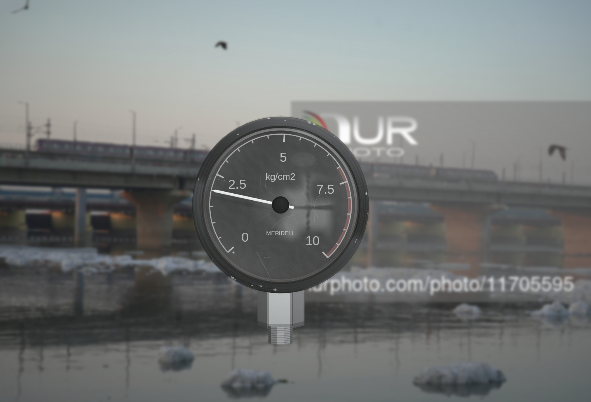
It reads 2 kg/cm²
